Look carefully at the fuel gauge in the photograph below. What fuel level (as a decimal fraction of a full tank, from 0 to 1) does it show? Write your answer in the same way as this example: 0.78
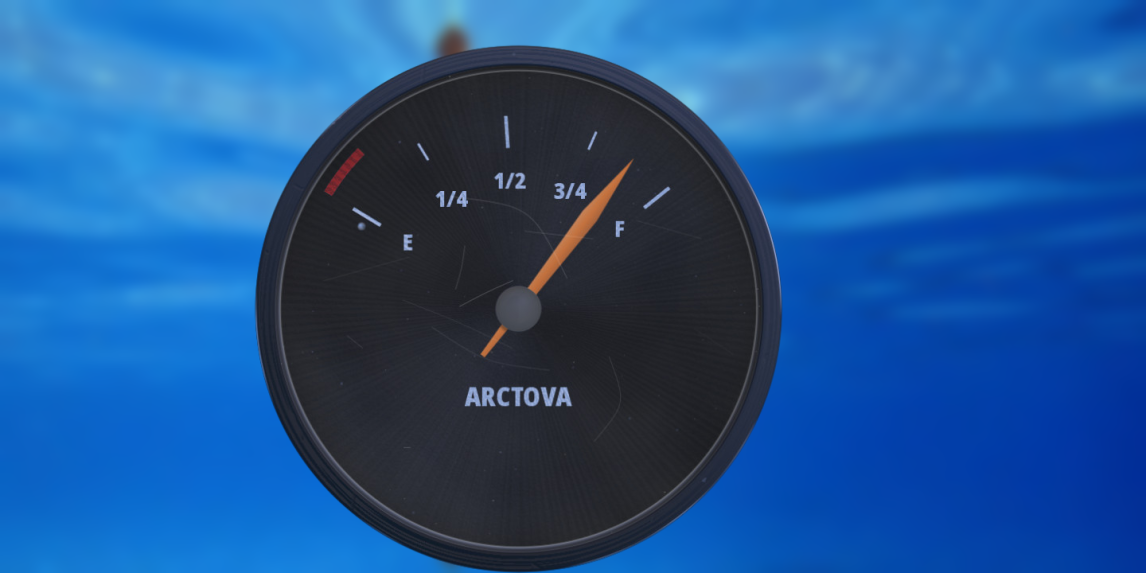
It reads 0.875
